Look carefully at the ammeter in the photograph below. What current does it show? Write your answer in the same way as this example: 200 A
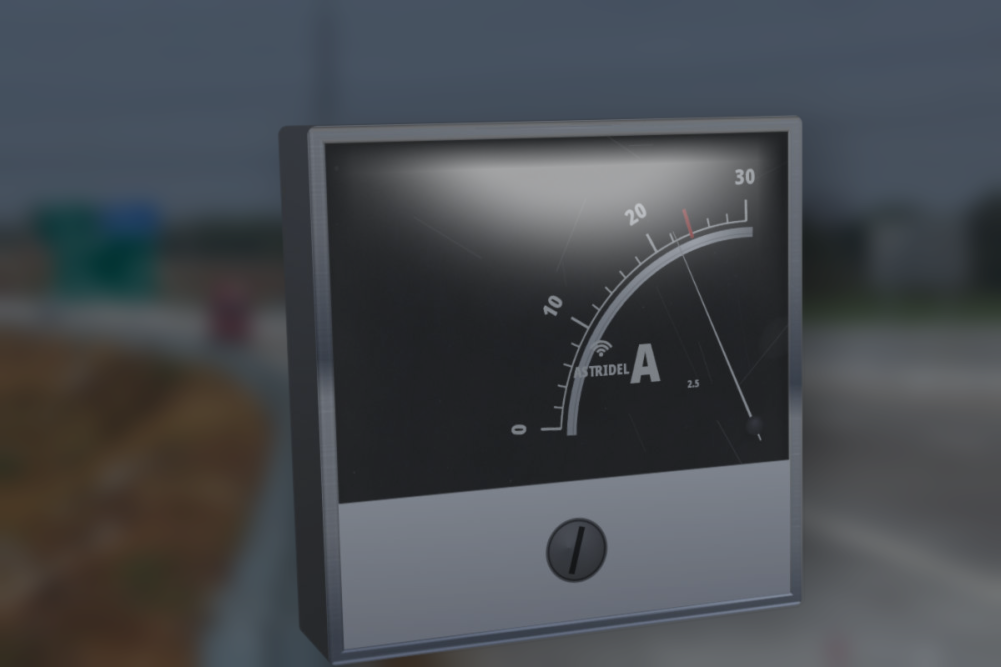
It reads 22 A
